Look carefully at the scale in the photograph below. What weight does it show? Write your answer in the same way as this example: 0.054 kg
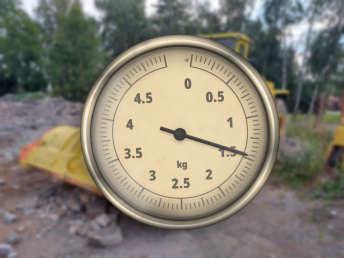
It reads 1.45 kg
